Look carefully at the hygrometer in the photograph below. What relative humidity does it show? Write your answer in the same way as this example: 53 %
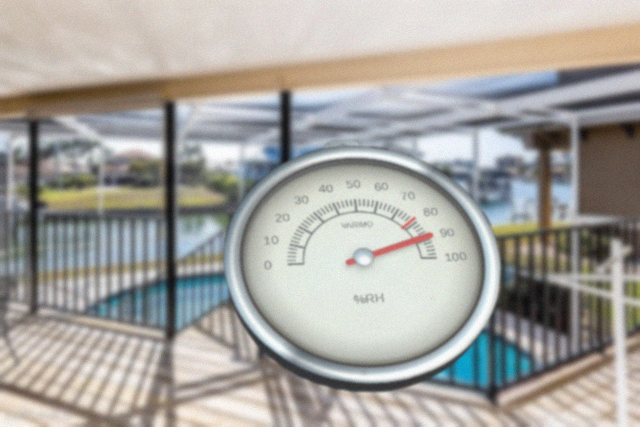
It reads 90 %
